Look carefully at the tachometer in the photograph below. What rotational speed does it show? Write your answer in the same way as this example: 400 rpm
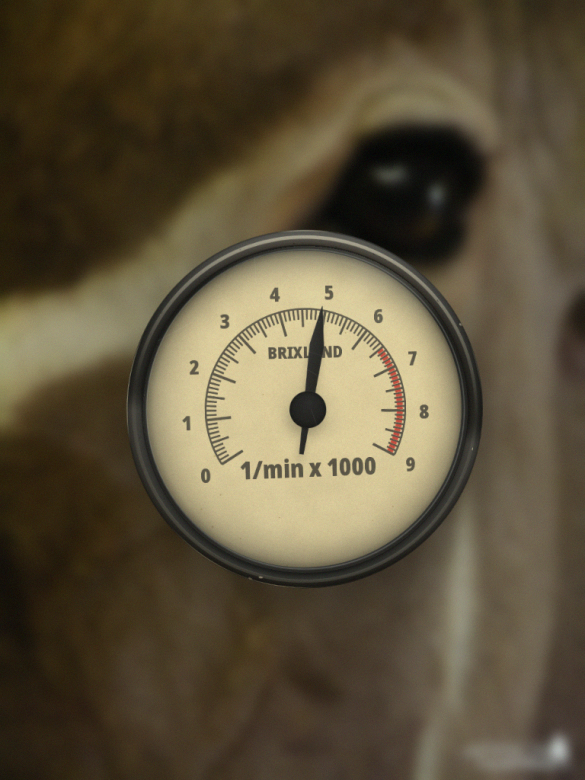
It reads 4900 rpm
